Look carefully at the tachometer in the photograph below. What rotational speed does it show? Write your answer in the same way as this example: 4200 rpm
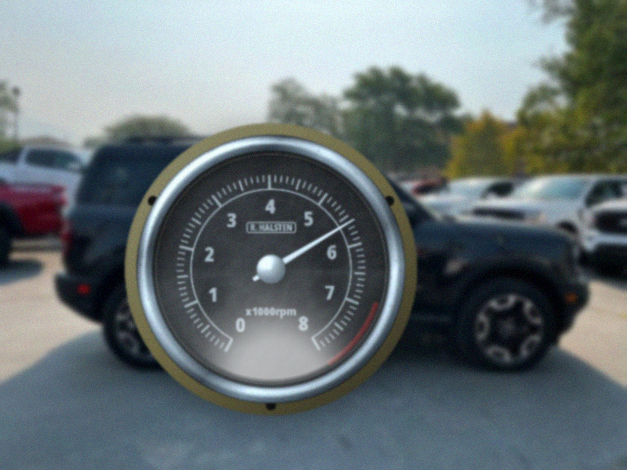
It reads 5600 rpm
